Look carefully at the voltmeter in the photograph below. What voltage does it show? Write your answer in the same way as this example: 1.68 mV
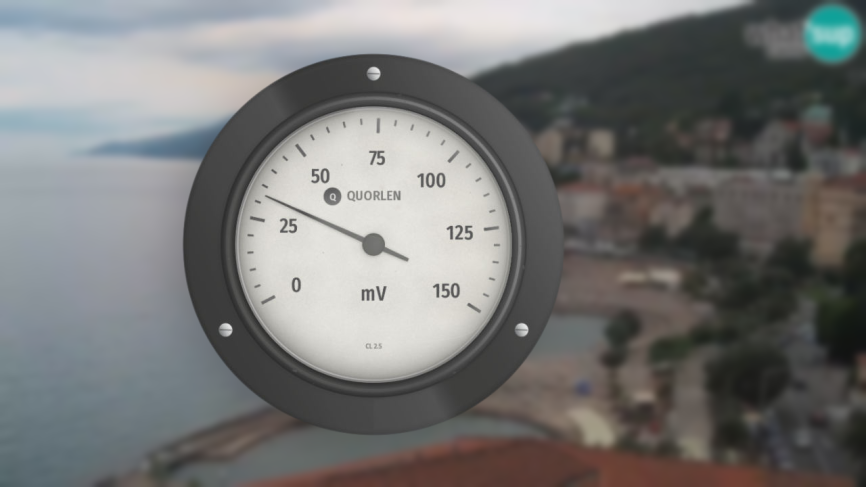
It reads 32.5 mV
